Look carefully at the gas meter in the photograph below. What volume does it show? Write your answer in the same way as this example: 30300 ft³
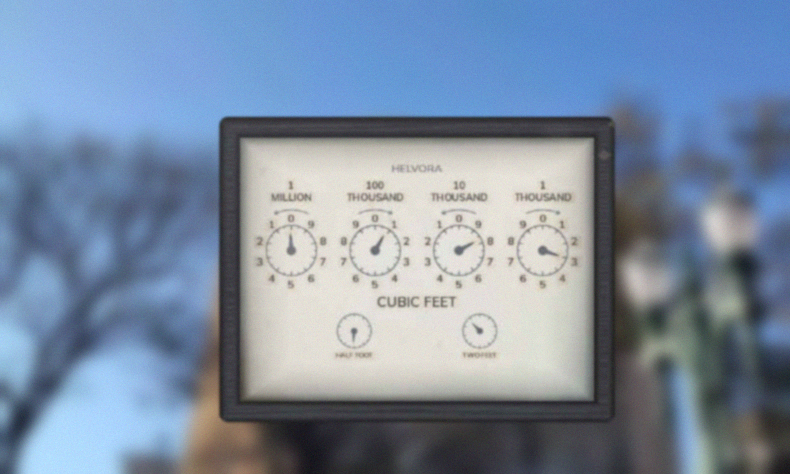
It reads 8300 ft³
